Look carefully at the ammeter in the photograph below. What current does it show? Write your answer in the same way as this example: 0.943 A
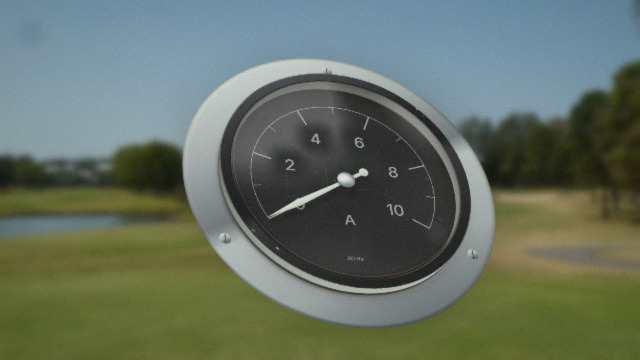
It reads 0 A
